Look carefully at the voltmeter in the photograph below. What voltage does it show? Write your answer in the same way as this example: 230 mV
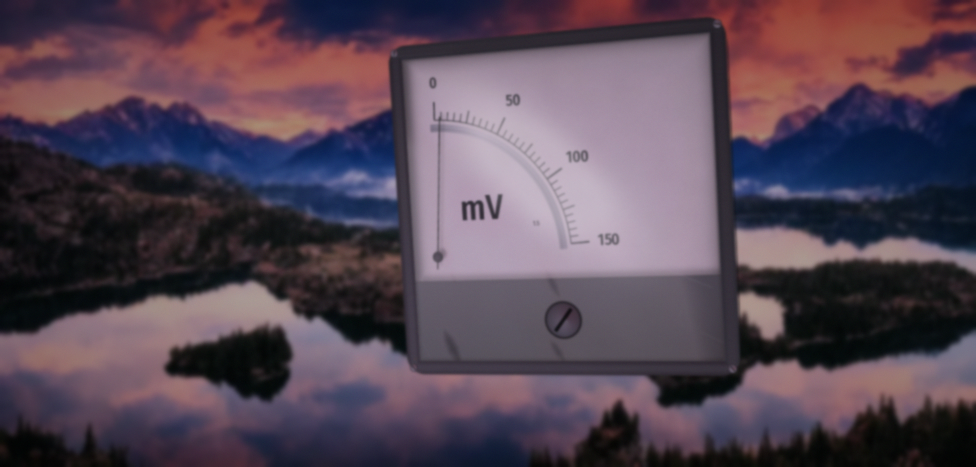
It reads 5 mV
